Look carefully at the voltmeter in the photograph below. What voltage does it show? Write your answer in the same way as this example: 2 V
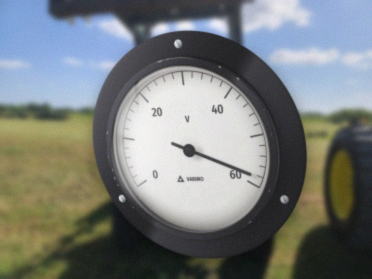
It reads 58 V
